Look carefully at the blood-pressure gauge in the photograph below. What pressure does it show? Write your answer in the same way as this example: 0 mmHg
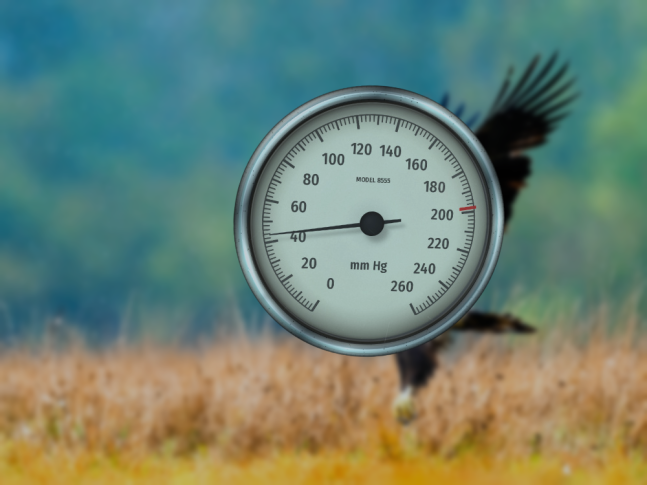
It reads 44 mmHg
